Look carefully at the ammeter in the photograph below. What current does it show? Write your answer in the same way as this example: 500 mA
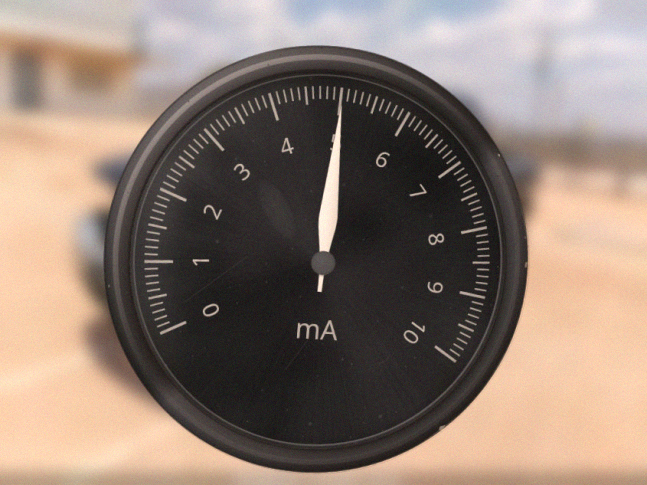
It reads 5 mA
